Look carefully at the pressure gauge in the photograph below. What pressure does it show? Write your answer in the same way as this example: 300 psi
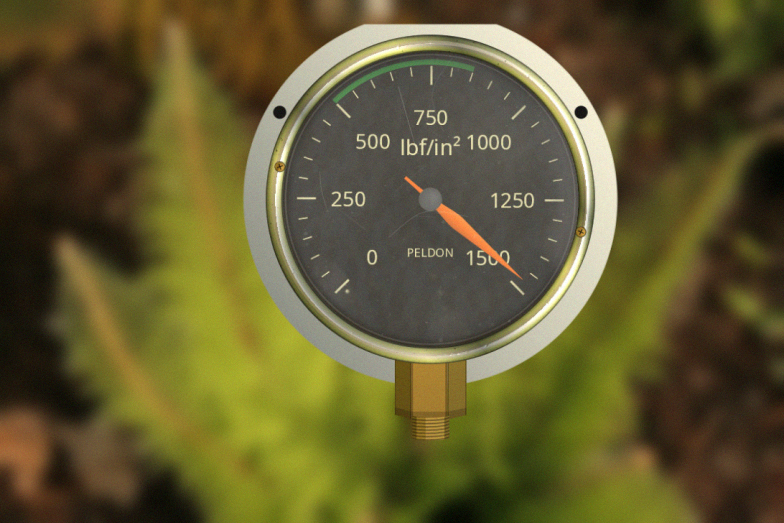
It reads 1475 psi
